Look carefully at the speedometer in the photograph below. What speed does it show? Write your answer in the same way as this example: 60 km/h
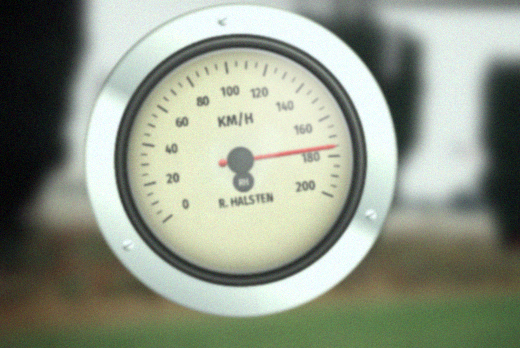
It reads 175 km/h
